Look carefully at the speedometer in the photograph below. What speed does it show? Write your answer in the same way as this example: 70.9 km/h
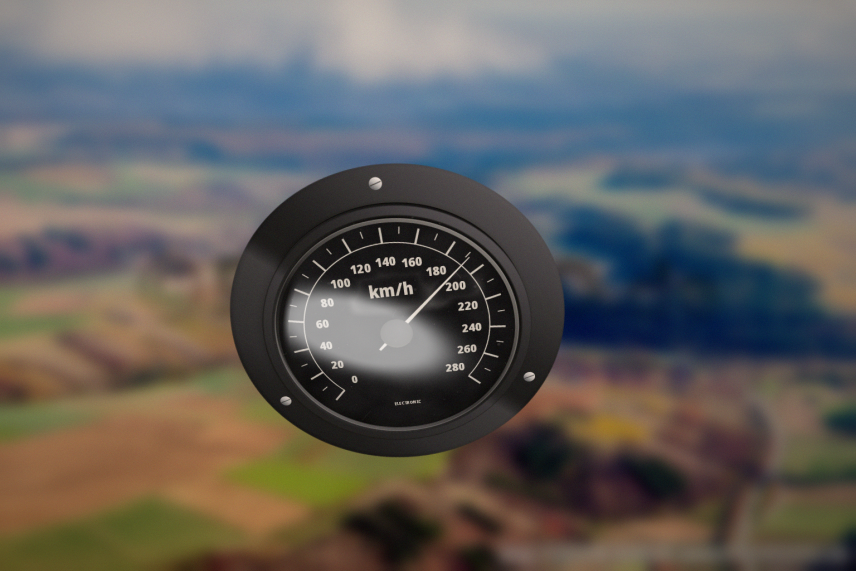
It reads 190 km/h
